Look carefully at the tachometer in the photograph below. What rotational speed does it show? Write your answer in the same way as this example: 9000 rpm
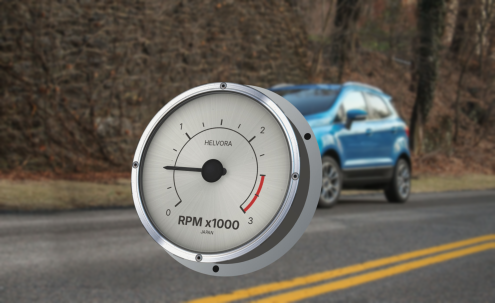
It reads 500 rpm
